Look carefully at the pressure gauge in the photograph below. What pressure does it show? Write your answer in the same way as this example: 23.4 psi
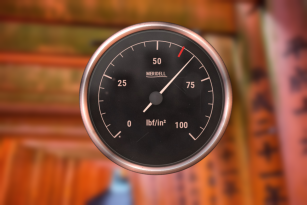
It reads 65 psi
